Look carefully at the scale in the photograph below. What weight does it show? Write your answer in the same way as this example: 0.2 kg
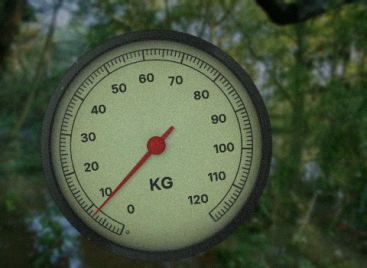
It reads 8 kg
